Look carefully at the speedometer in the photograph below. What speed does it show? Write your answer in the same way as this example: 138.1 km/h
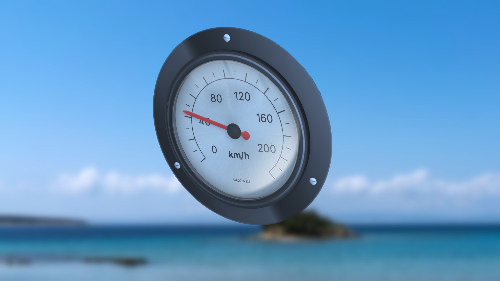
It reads 45 km/h
